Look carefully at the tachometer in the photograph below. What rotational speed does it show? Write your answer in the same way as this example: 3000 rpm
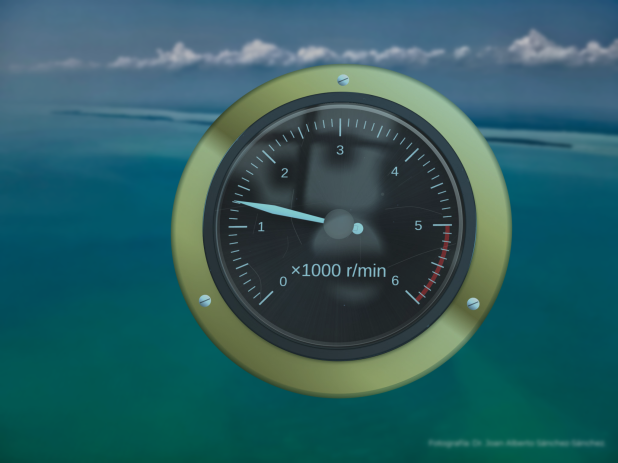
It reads 1300 rpm
